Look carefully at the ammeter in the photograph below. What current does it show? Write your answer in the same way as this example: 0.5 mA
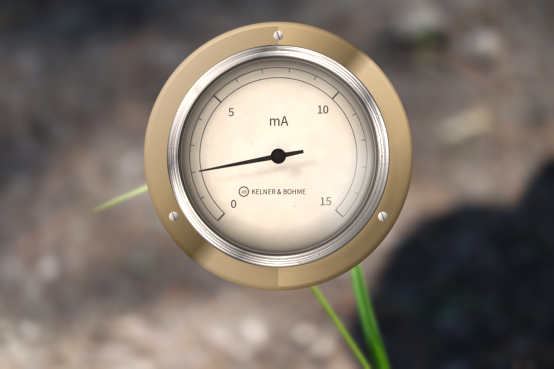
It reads 2 mA
